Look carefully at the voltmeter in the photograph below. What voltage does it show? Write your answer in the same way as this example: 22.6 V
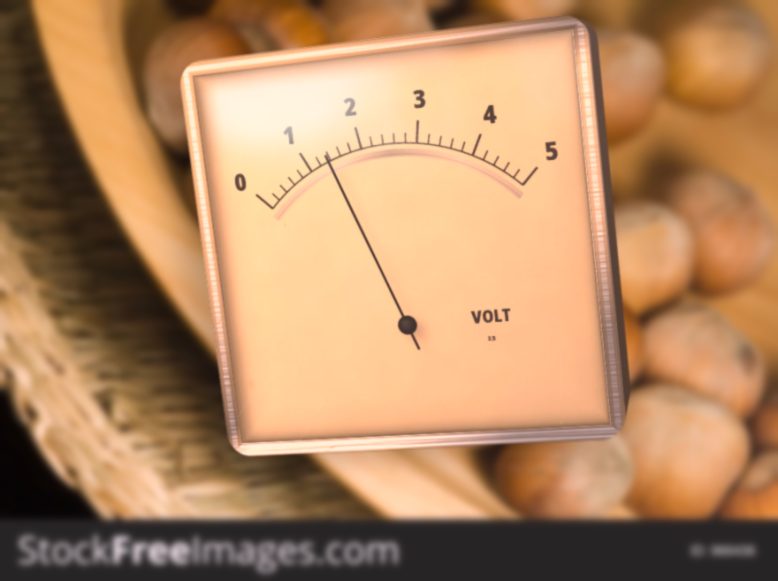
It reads 1.4 V
